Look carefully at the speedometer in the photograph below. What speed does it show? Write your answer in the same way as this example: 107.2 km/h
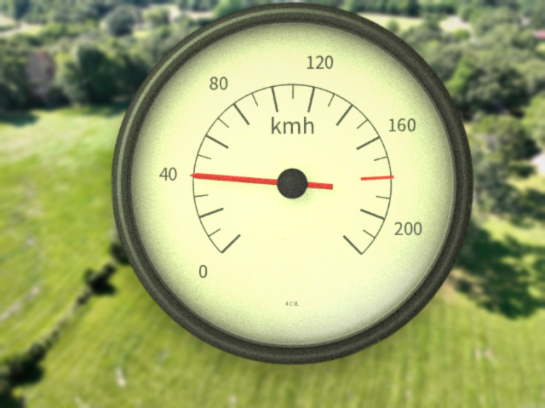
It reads 40 km/h
